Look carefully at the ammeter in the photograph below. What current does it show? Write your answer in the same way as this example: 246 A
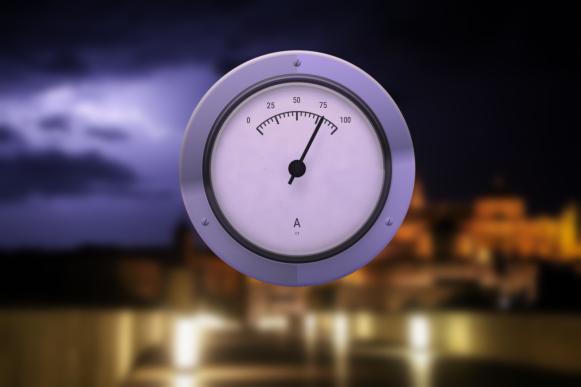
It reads 80 A
